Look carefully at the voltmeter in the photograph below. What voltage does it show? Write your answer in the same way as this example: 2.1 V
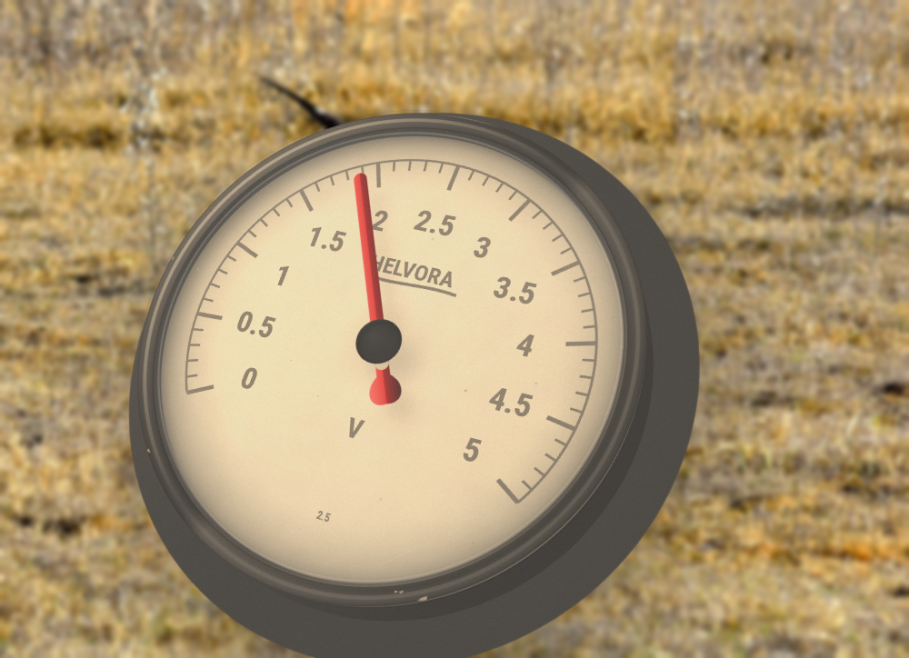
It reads 1.9 V
